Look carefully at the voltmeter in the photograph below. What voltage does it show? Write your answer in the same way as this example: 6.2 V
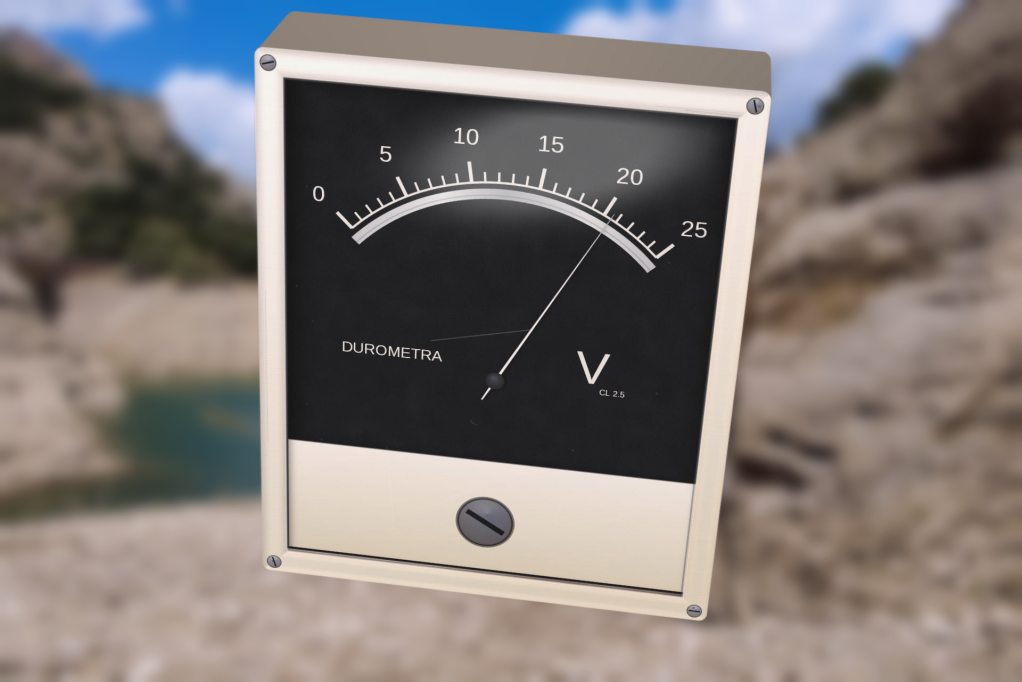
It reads 20.5 V
